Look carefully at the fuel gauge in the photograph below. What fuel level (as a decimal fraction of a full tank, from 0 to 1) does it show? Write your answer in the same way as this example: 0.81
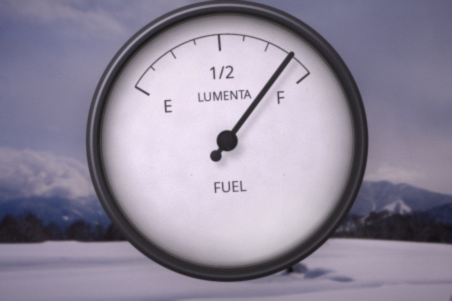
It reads 0.875
